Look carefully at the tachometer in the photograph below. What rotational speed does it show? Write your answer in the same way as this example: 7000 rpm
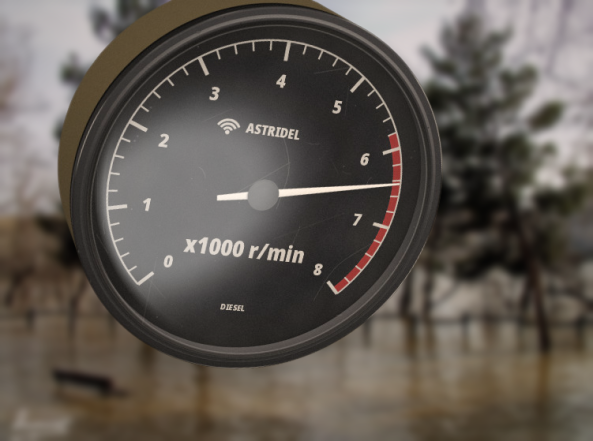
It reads 6400 rpm
